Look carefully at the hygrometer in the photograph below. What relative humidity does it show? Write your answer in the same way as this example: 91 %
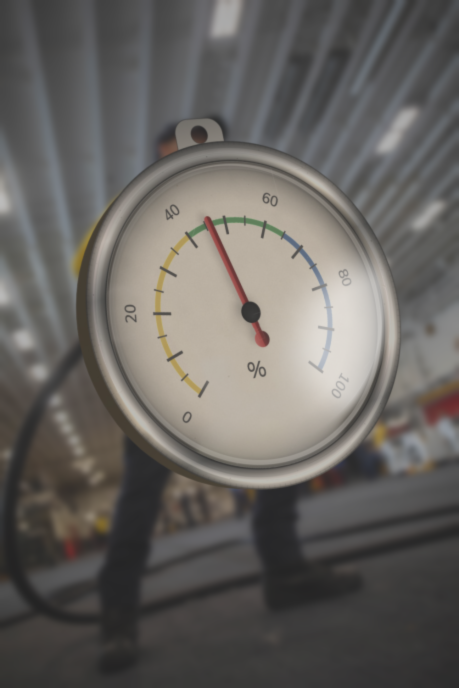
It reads 45 %
